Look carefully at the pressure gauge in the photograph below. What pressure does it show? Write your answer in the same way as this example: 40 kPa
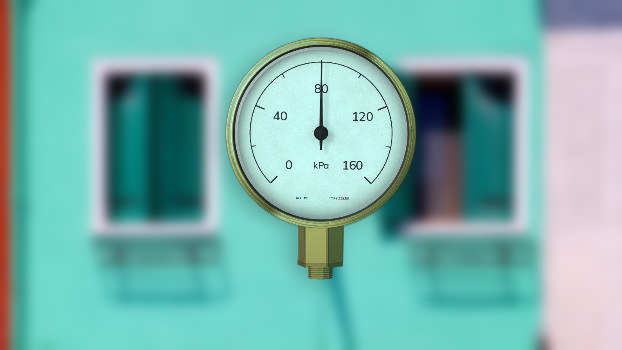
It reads 80 kPa
